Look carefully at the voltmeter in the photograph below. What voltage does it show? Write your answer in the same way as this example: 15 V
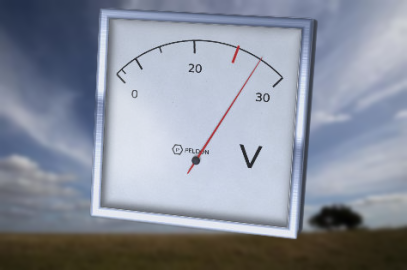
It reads 27.5 V
